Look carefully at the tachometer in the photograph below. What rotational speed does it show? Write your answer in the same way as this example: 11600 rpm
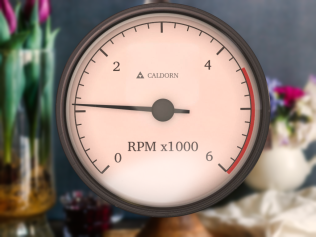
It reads 1100 rpm
